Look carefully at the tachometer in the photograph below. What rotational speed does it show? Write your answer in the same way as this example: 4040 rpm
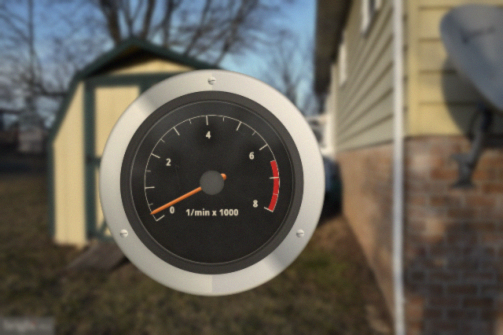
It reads 250 rpm
